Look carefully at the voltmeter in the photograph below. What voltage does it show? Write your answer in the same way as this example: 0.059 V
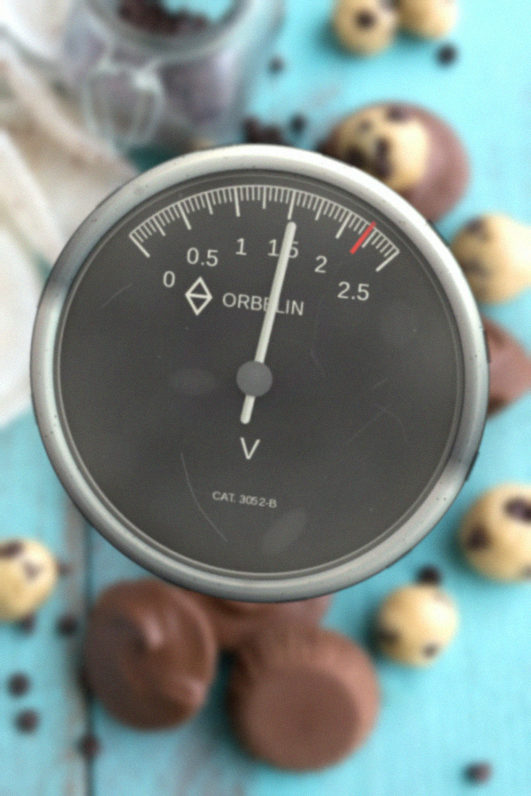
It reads 1.55 V
